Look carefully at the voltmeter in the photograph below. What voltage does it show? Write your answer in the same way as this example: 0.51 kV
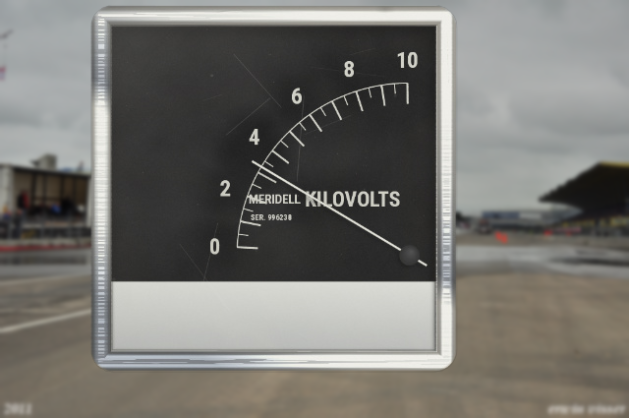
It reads 3.25 kV
